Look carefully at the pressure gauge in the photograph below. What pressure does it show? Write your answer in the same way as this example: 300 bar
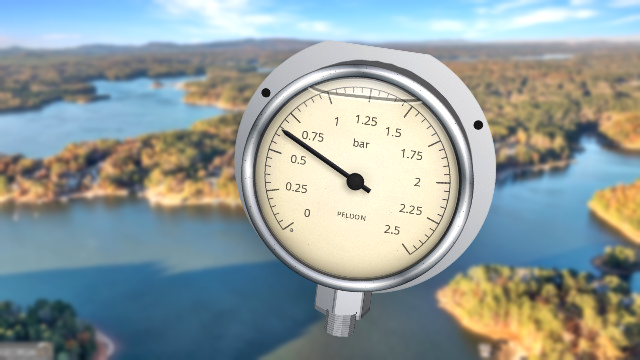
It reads 0.65 bar
